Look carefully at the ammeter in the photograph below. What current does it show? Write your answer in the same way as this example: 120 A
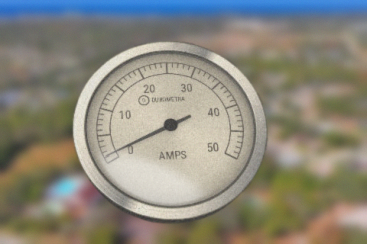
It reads 1 A
